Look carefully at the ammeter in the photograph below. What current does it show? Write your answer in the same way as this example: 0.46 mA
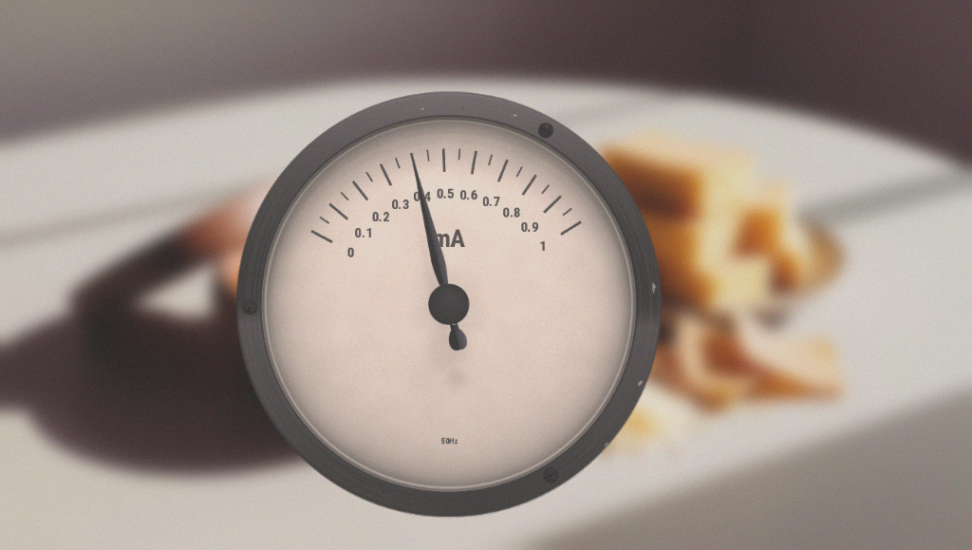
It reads 0.4 mA
